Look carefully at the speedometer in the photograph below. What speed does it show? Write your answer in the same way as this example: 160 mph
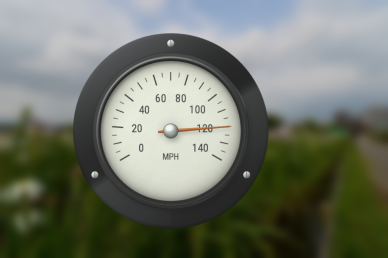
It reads 120 mph
